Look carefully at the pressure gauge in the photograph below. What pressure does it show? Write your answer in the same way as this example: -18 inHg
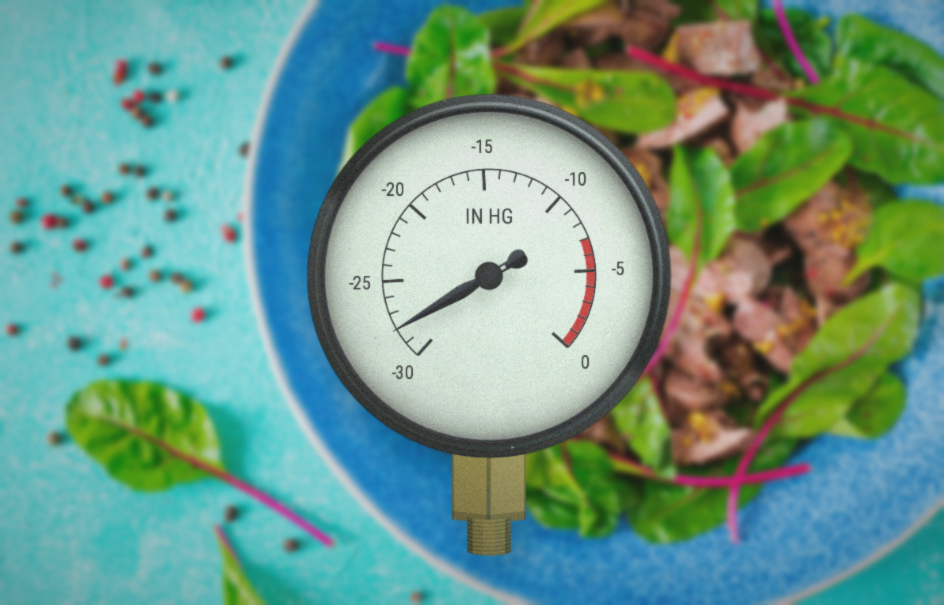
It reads -28 inHg
